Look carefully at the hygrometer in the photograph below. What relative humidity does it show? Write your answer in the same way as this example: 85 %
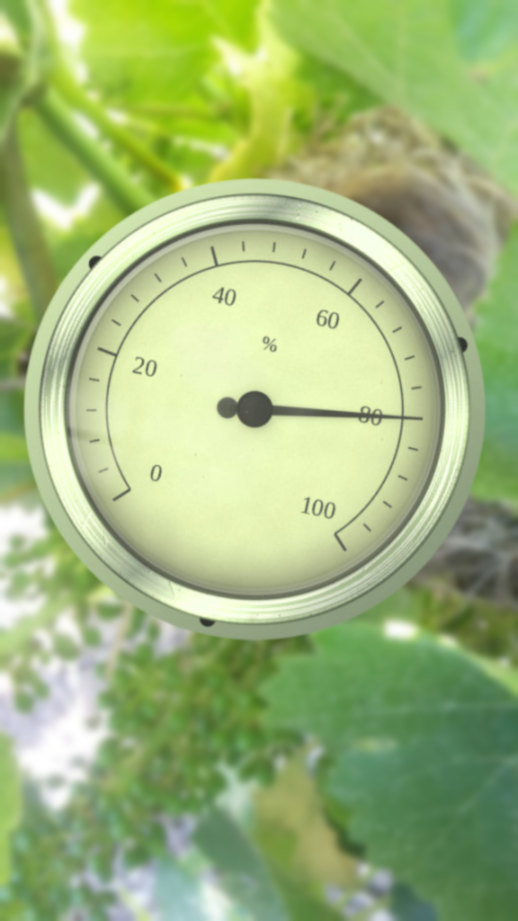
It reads 80 %
